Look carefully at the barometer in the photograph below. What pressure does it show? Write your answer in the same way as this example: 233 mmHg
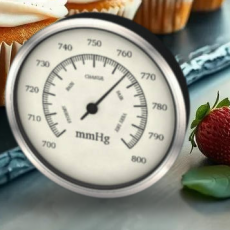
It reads 765 mmHg
